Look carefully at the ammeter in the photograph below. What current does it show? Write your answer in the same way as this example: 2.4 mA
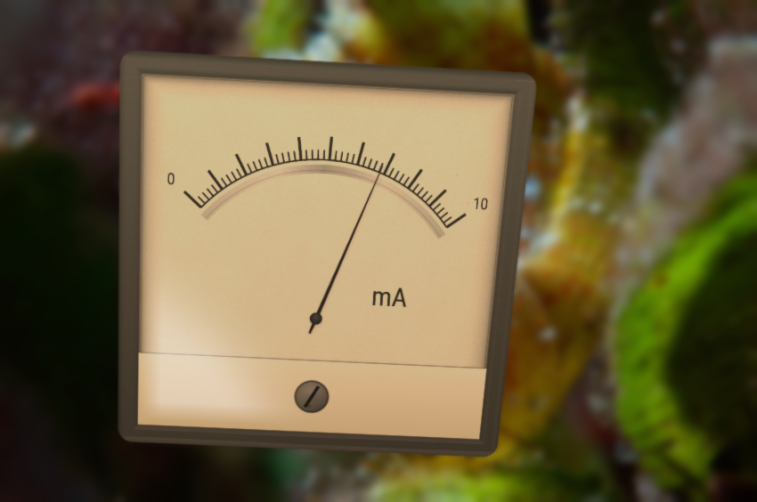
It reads 6.8 mA
